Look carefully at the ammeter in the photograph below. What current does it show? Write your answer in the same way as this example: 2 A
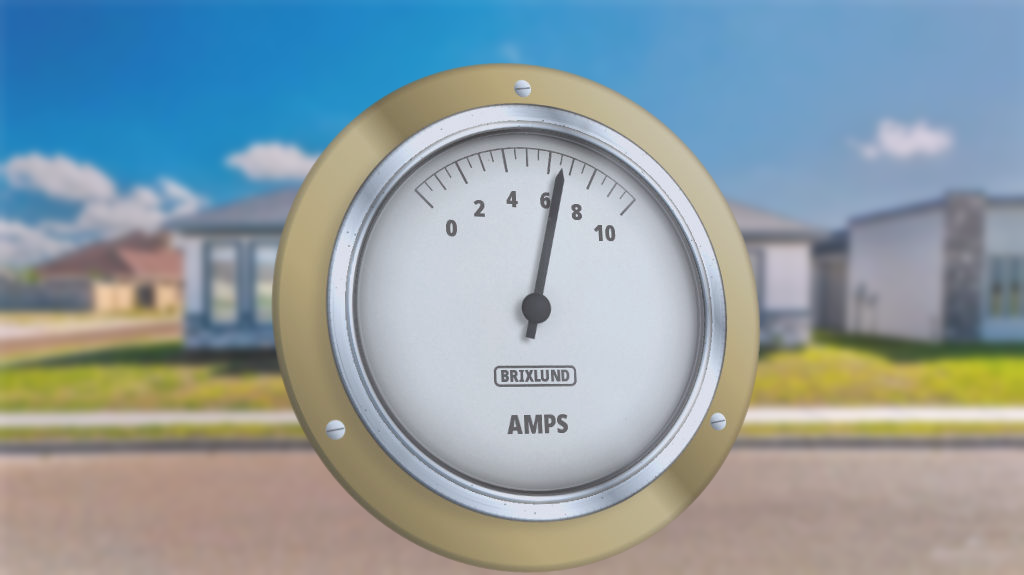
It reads 6.5 A
